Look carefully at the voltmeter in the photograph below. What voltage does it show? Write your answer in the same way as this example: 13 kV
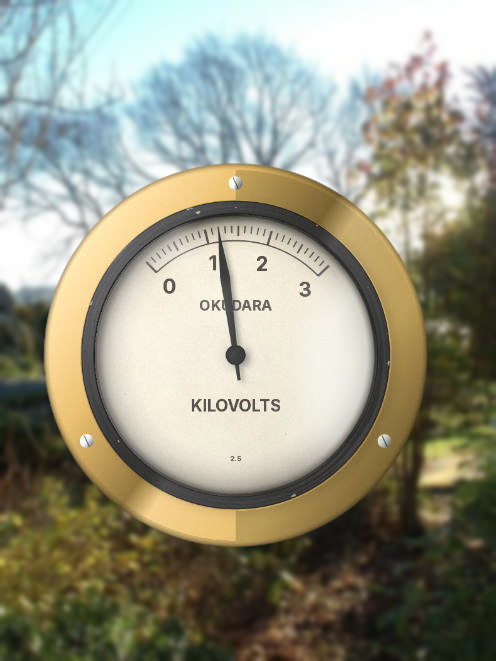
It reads 1.2 kV
